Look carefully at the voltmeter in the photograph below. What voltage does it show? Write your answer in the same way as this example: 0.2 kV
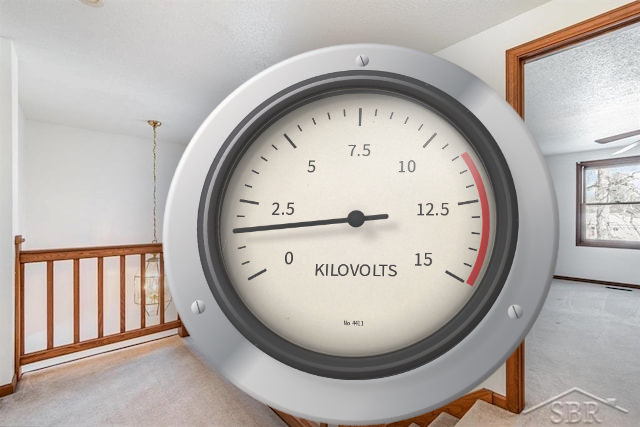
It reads 1.5 kV
